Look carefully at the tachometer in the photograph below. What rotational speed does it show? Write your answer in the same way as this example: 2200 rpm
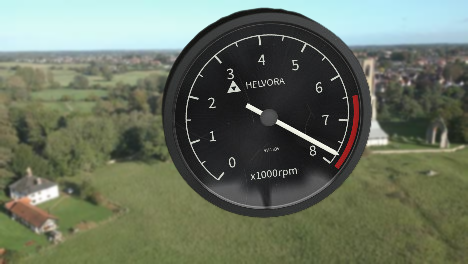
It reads 7750 rpm
